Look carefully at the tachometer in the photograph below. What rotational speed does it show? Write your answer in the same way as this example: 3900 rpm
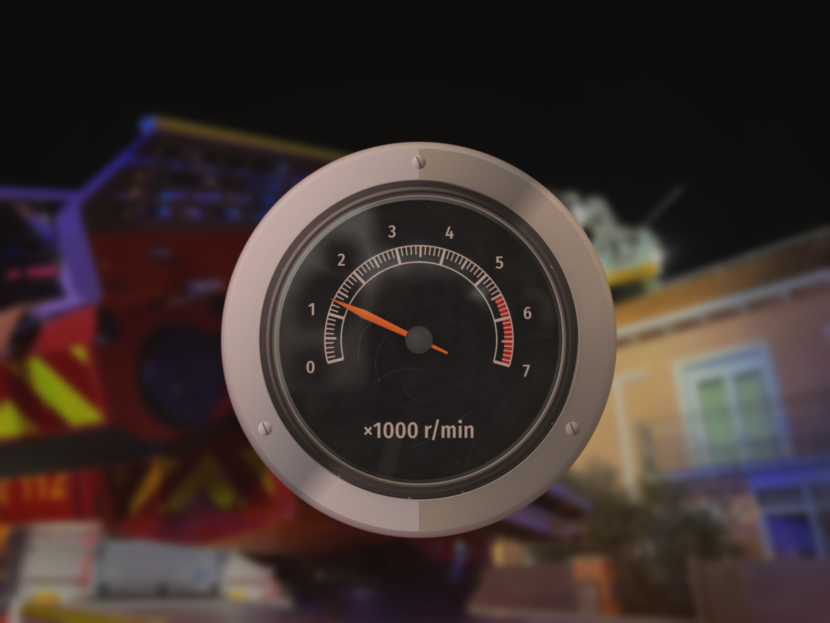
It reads 1300 rpm
